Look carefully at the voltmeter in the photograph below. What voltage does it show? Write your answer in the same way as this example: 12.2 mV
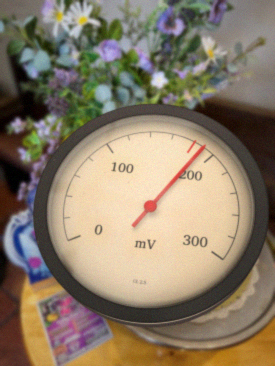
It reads 190 mV
